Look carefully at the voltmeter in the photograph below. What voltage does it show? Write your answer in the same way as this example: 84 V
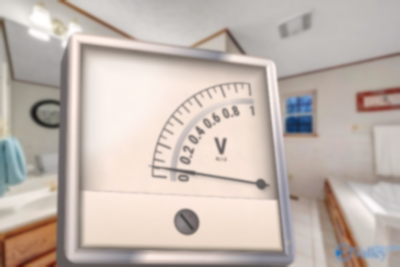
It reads 0.05 V
